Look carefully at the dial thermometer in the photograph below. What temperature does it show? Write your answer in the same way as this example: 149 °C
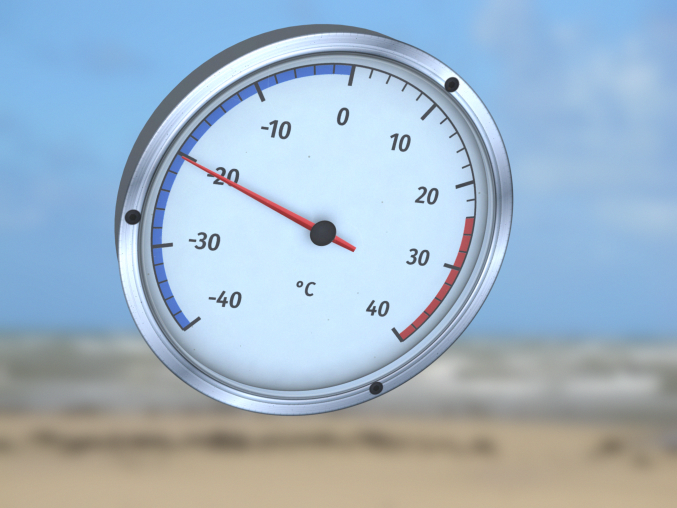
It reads -20 °C
